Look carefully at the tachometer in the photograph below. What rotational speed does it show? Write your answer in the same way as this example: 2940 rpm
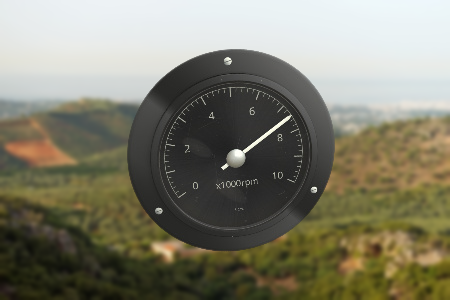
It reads 7400 rpm
